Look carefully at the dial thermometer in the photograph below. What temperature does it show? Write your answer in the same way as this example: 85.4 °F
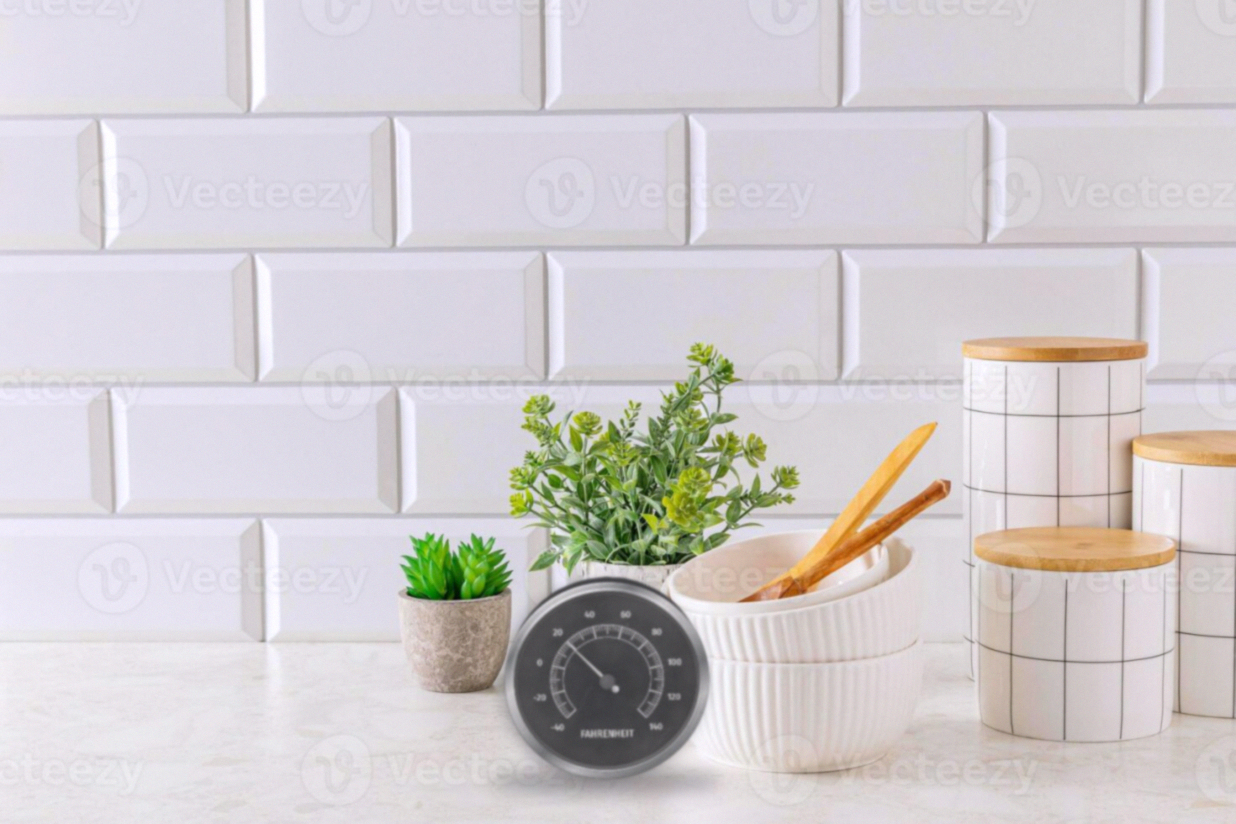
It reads 20 °F
